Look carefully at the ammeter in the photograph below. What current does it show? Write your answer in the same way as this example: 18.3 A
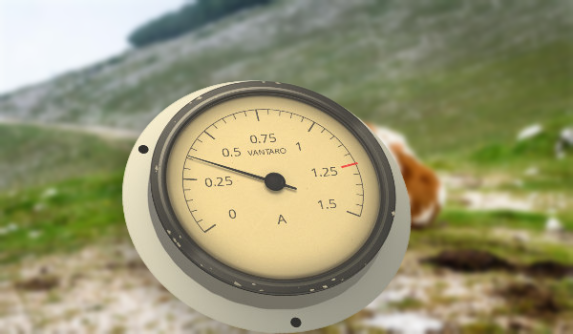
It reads 0.35 A
